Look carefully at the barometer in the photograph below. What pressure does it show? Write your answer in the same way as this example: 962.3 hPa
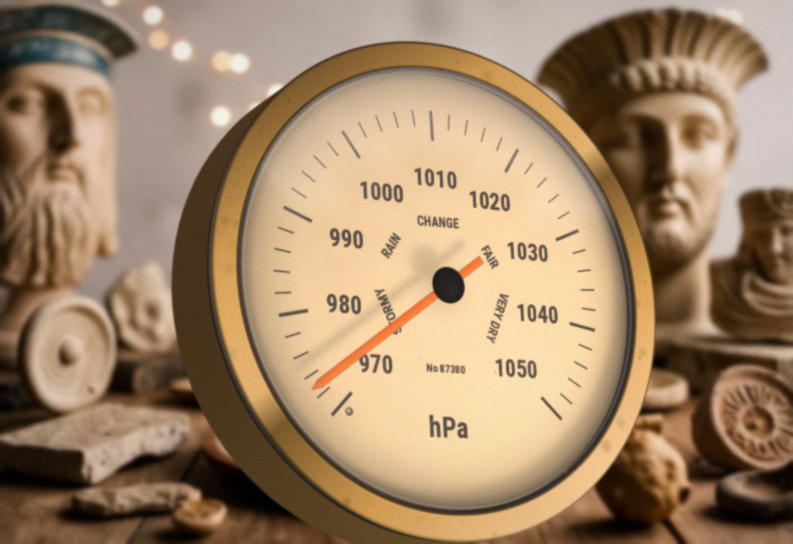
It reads 973 hPa
